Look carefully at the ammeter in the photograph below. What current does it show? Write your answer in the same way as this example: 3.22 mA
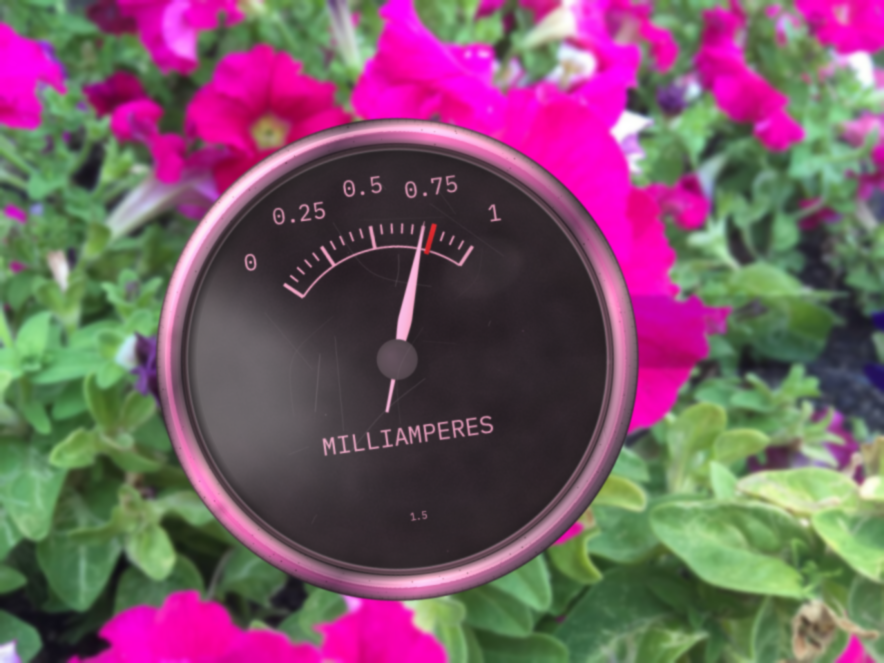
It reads 0.75 mA
